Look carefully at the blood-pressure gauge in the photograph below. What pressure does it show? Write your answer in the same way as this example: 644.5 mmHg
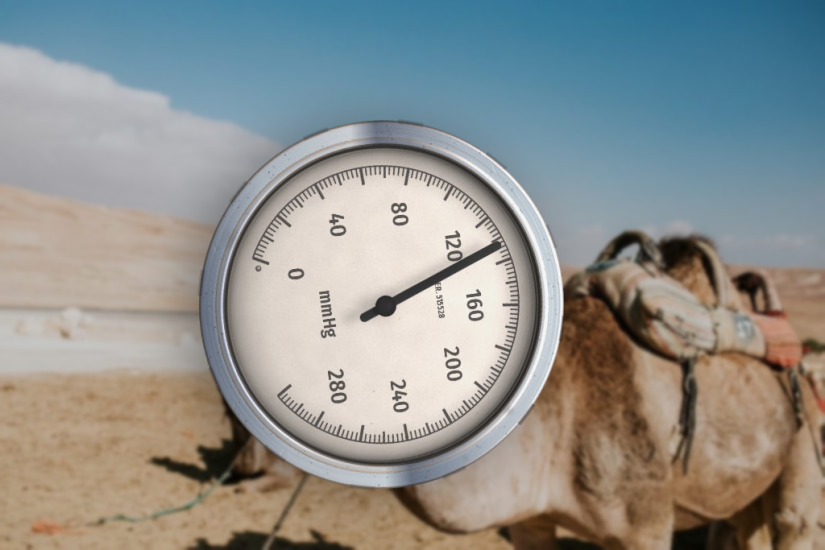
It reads 132 mmHg
